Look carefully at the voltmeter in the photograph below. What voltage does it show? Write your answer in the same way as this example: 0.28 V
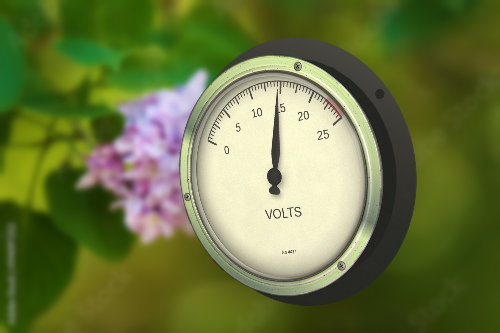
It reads 15 V
